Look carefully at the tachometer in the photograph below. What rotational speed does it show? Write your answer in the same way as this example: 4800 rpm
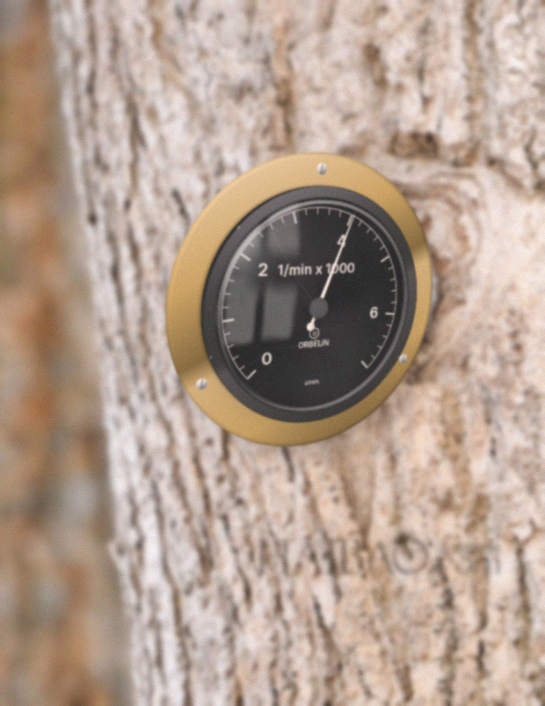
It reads 4000 rpm
